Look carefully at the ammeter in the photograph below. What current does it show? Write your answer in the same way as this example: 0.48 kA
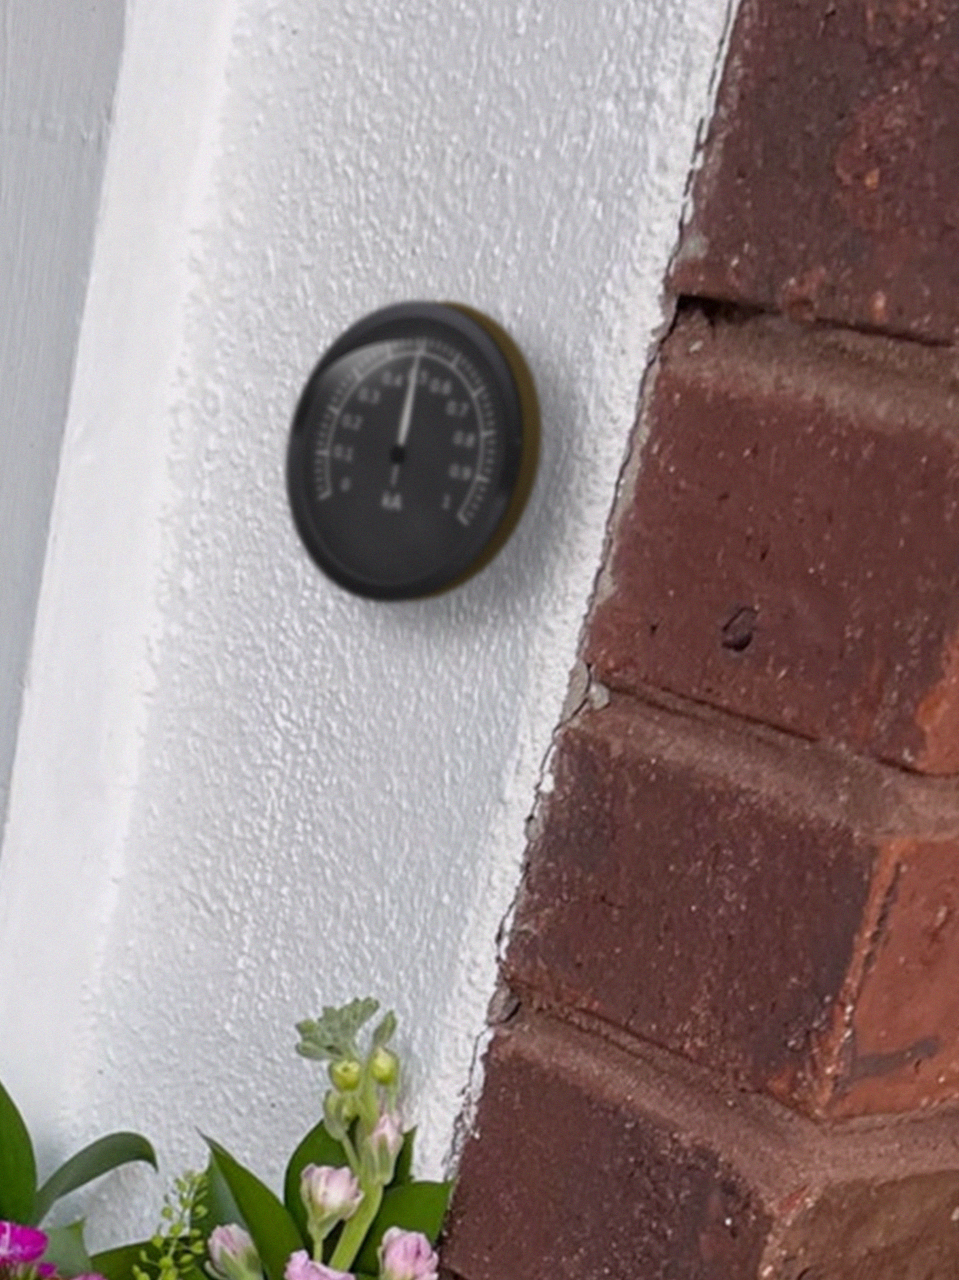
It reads 0.5 kA
